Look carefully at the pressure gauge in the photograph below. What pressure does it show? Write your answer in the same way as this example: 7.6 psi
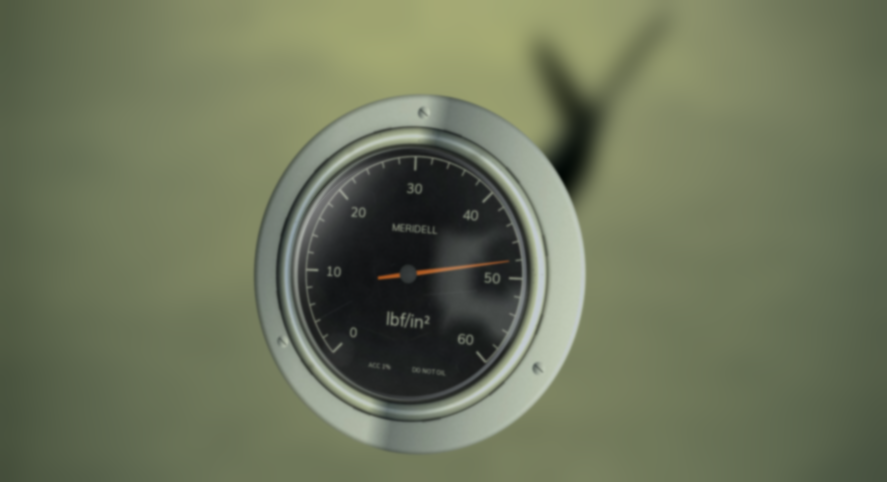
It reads 48 psi
